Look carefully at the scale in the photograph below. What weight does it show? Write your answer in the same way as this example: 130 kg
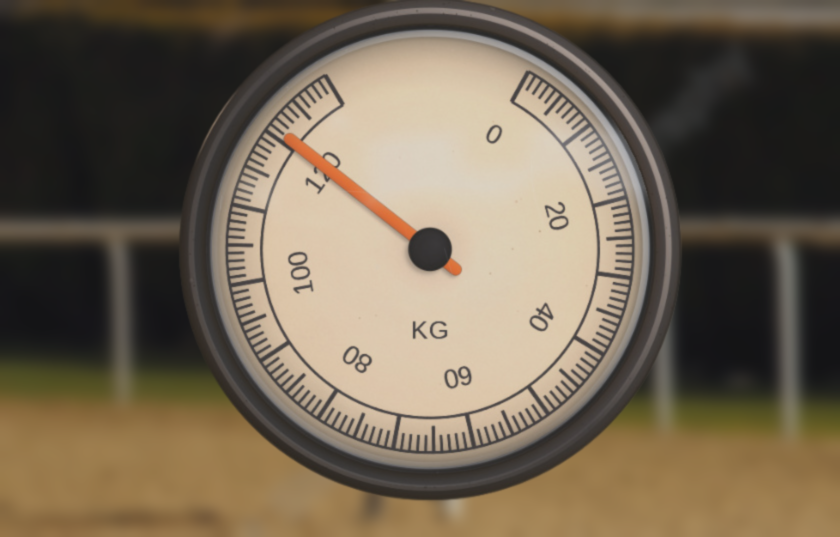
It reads 121 kg
